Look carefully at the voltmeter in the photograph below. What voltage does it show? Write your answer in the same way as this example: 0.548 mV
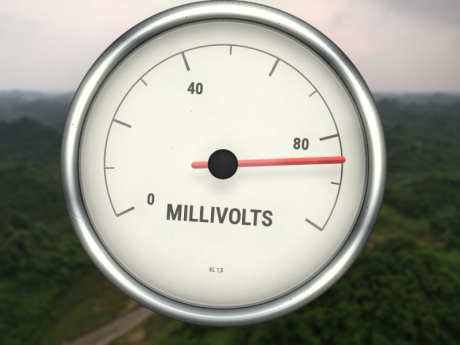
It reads 85 mV
